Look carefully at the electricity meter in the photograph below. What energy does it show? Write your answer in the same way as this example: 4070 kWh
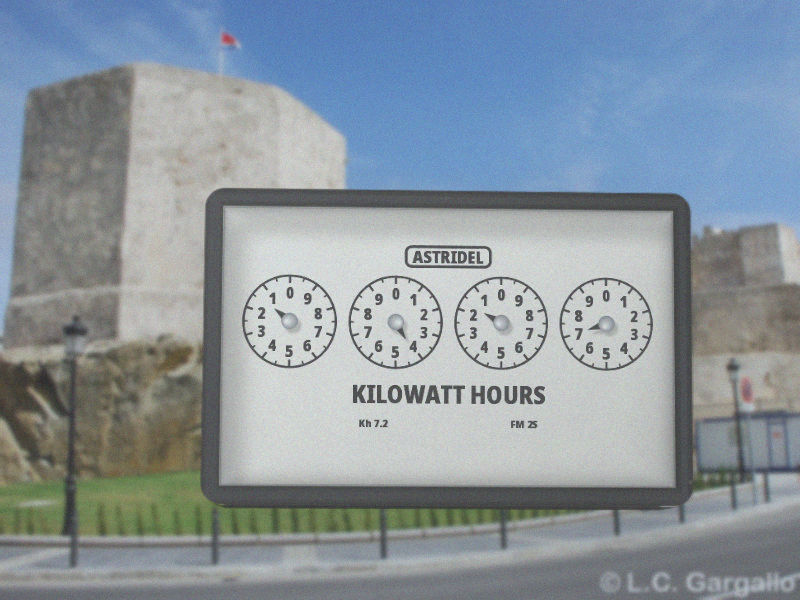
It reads 1417 kWh
